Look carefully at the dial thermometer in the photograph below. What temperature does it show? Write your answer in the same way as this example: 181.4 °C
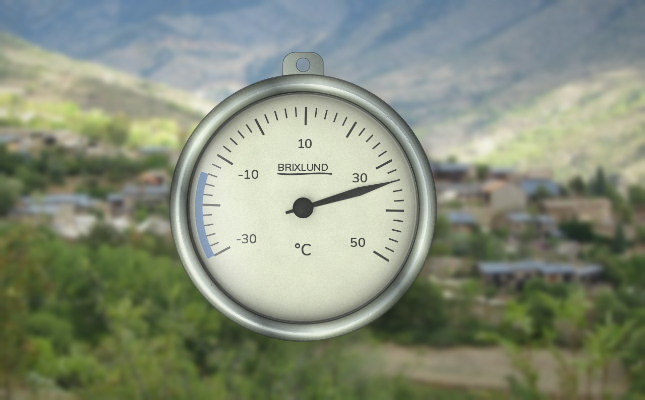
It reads 34 °C
